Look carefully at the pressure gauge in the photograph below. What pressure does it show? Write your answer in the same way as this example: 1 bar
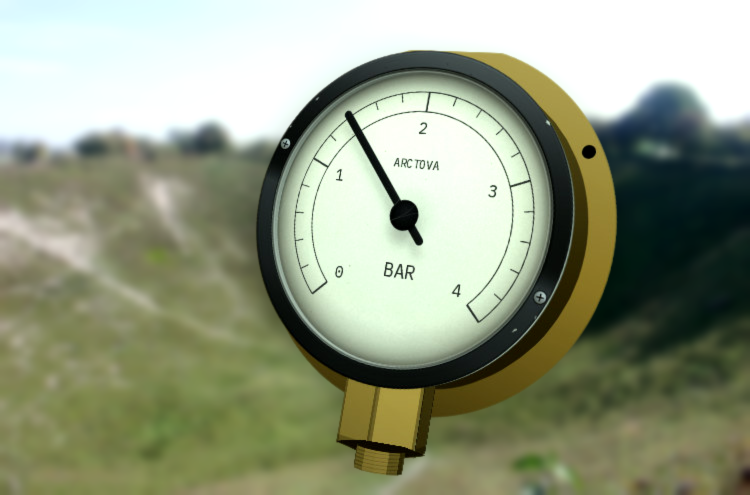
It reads 1.4 bar
